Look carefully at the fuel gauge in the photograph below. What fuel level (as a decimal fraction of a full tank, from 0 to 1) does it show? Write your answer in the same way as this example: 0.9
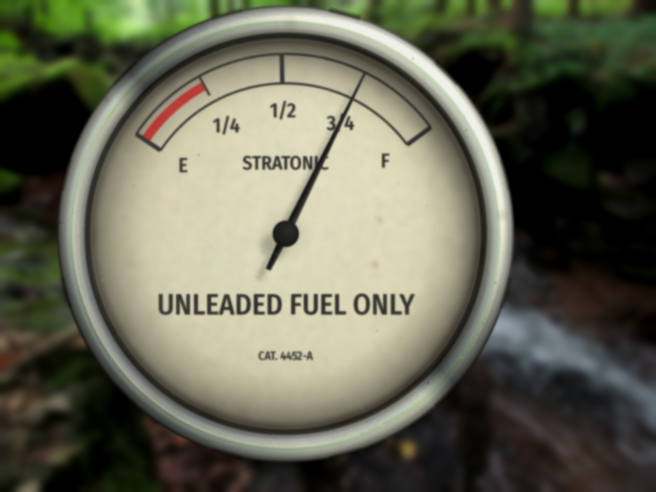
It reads 0.75
